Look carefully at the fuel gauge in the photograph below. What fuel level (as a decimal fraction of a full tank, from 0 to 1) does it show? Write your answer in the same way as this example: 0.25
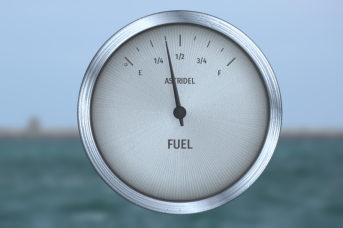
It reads 0.375
